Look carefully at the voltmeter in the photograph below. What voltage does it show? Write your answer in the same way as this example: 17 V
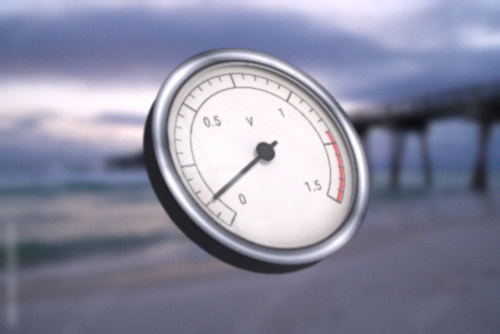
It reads 0.1 V
